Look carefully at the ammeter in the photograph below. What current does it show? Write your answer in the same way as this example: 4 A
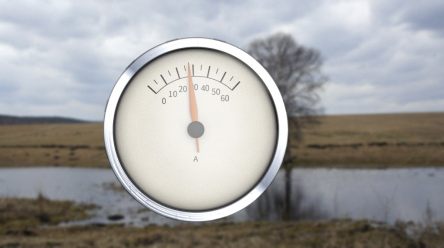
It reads 27.5 A
